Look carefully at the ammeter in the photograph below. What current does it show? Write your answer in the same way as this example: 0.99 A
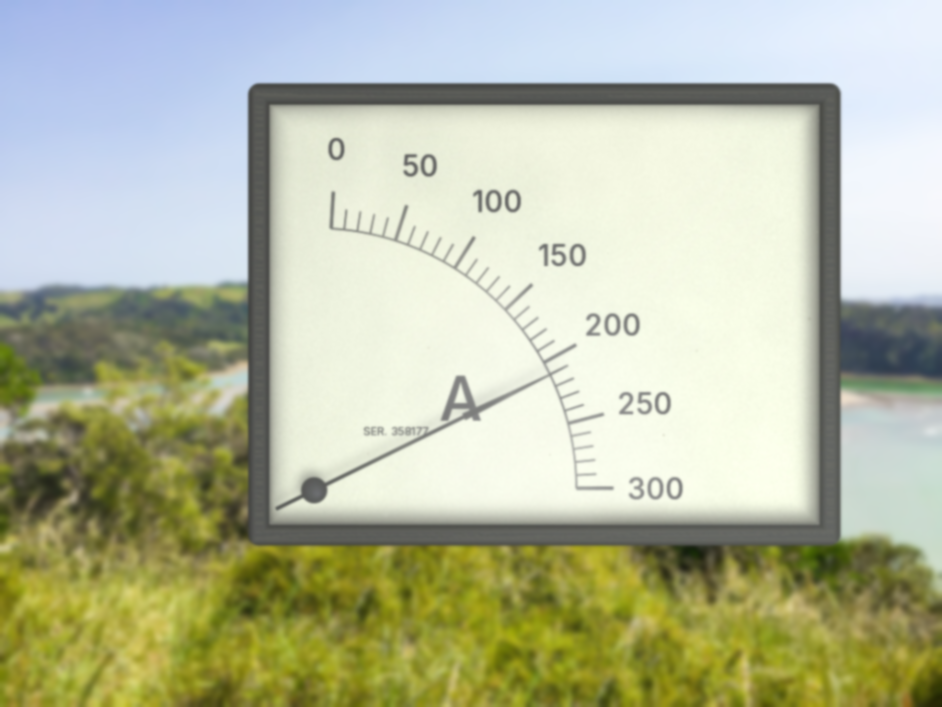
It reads 210 A
